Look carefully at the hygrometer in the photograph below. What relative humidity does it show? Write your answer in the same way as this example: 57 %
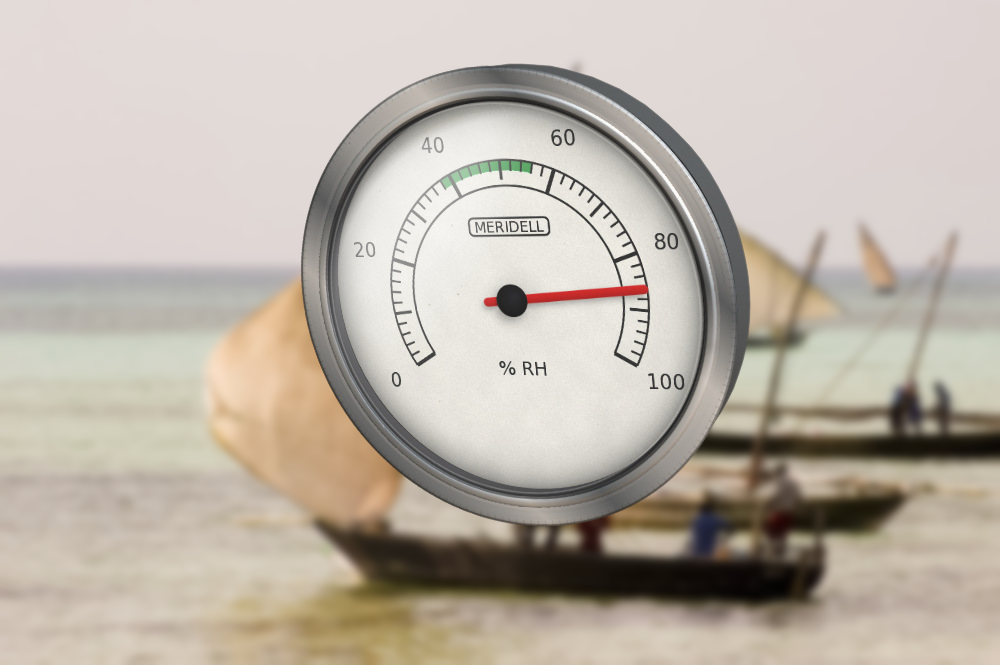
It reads 86 %
